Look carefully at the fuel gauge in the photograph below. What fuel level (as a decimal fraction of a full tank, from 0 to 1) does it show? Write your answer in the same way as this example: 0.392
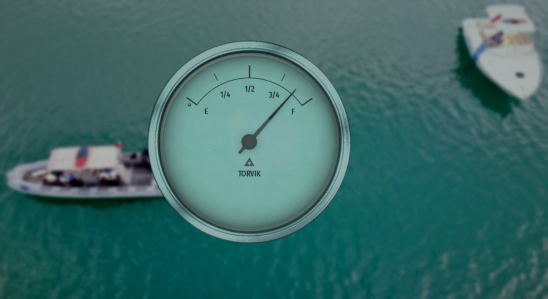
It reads 0.875
